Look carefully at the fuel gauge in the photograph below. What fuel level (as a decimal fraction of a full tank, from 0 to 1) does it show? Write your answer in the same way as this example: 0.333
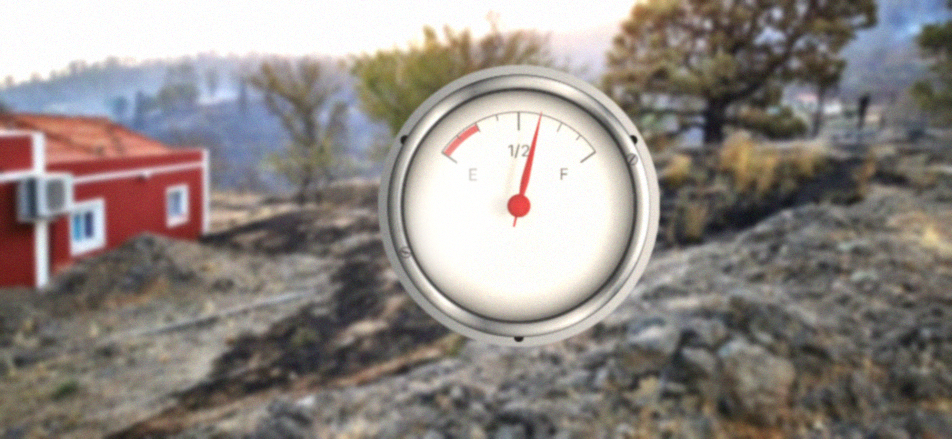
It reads 0.625
